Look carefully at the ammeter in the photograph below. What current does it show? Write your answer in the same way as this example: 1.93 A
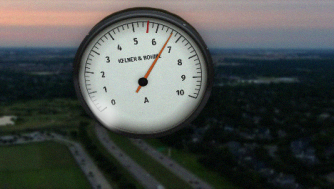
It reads 6.6 A
